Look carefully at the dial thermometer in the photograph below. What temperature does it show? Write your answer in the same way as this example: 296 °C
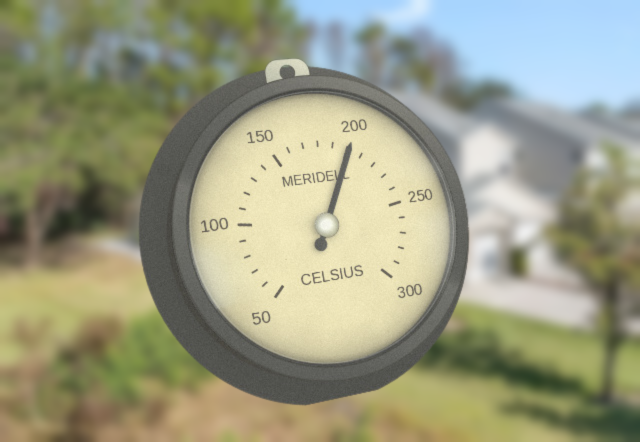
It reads 200 °C
